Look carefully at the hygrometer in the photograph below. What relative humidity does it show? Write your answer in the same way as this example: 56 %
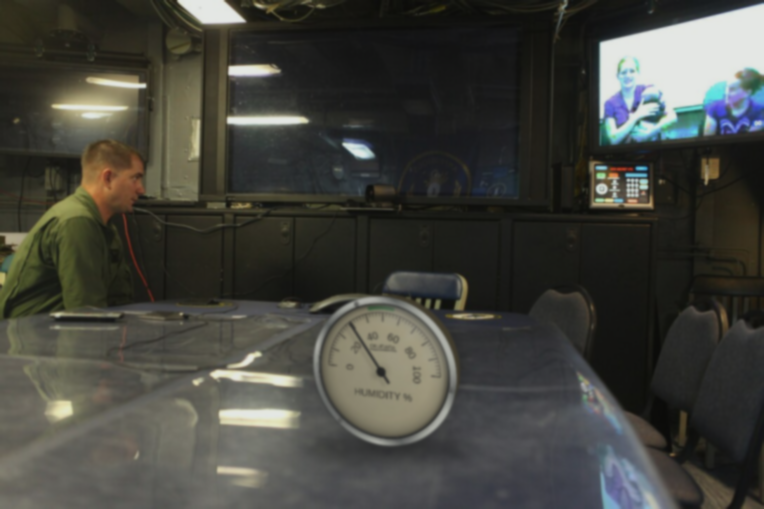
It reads 30 %
